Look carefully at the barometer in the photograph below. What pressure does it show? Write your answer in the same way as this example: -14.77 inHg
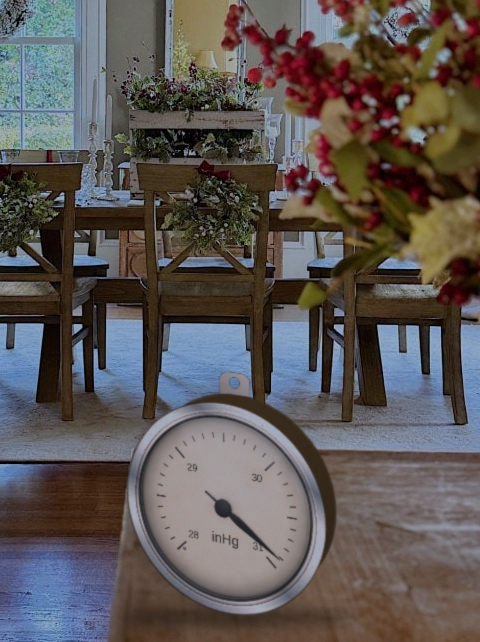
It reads 30.9 inHg
